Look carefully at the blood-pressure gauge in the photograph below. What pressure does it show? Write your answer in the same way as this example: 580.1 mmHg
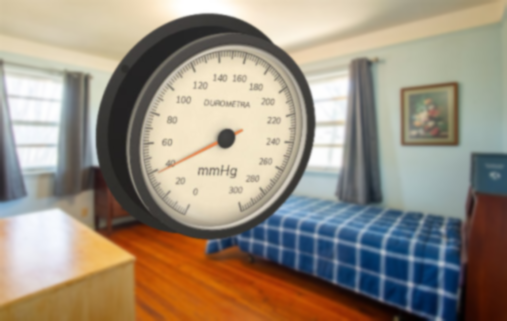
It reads 40 mmHg
